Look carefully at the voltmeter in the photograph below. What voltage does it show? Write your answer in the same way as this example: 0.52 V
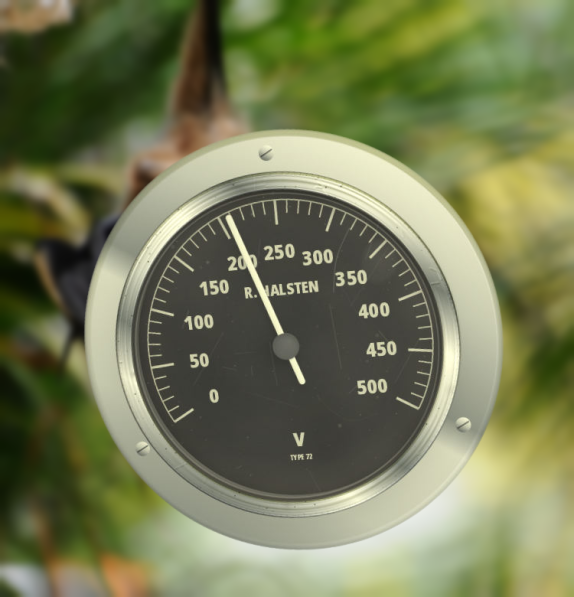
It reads 210 V
